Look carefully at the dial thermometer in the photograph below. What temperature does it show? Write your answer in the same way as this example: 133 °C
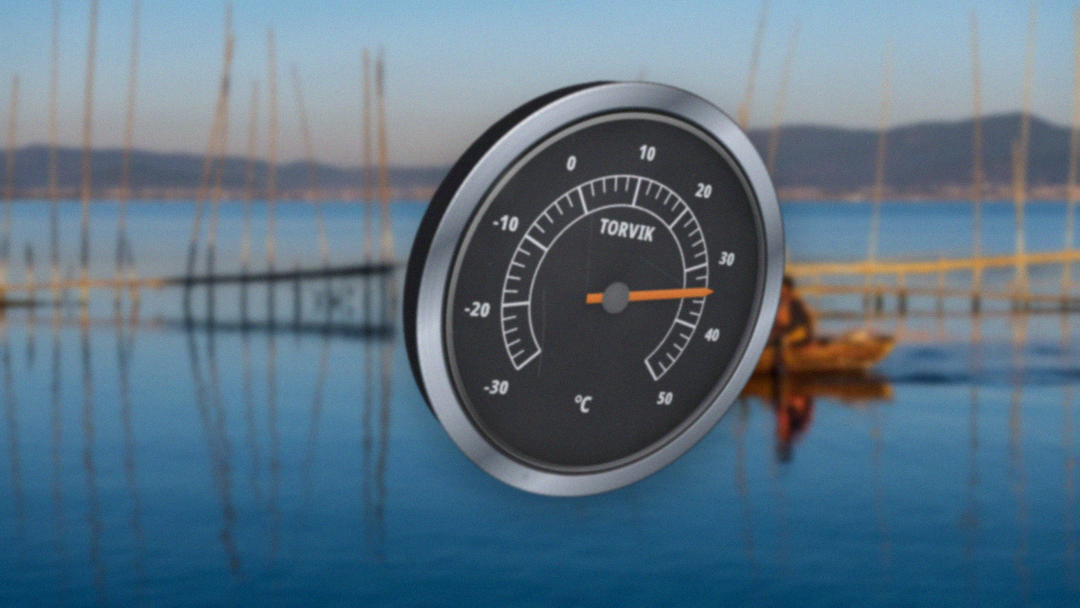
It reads 34 °C
